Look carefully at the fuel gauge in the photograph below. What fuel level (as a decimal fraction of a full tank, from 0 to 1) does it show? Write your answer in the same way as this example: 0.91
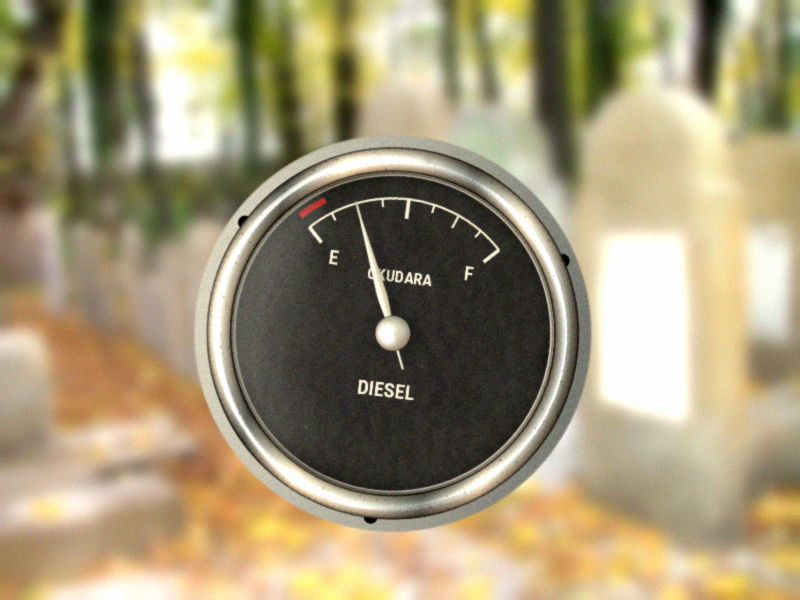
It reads 0.25
